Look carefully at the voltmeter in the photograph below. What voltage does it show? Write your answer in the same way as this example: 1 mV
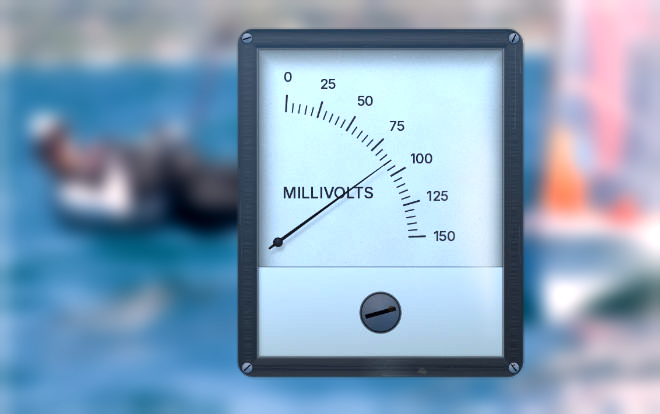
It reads 90 mV
